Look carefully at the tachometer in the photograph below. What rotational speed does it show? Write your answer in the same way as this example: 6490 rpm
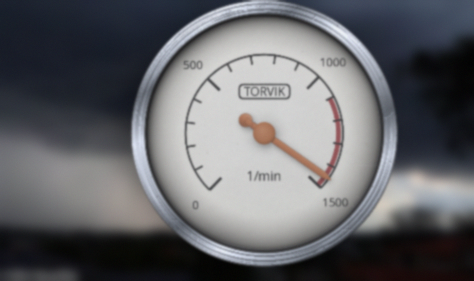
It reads 1450 rpm
